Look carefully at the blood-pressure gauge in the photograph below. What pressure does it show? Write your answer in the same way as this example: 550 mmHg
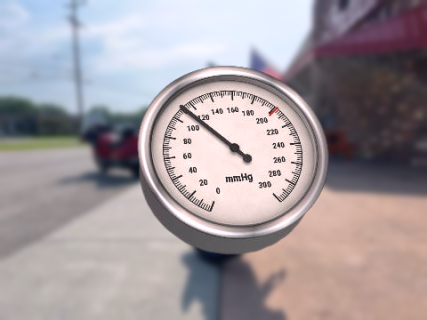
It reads 110 mmHg
